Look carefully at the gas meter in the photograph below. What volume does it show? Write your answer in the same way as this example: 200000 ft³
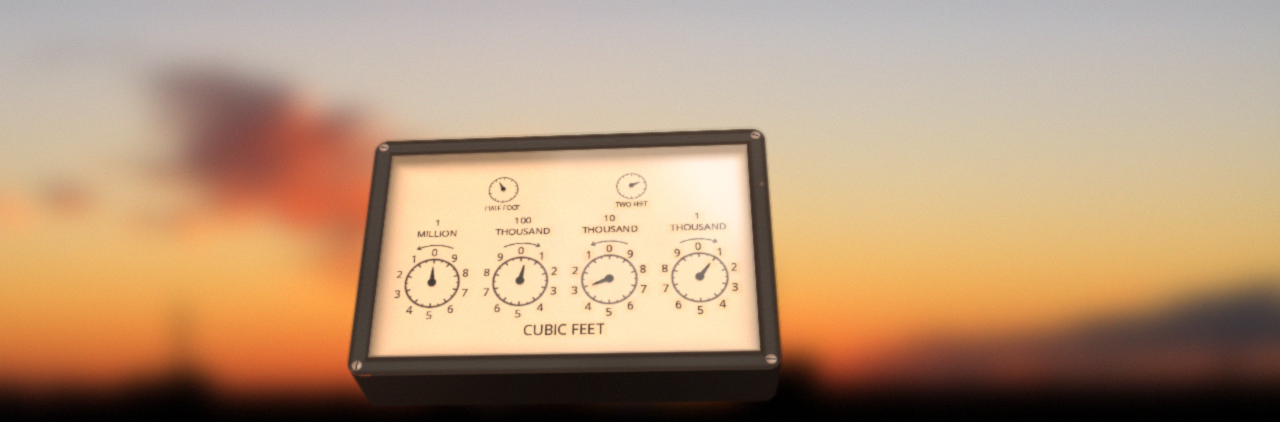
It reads 3100 ft³
